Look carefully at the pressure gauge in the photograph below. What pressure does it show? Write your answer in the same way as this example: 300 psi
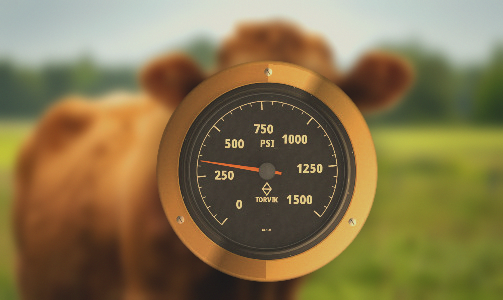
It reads 325 psi
